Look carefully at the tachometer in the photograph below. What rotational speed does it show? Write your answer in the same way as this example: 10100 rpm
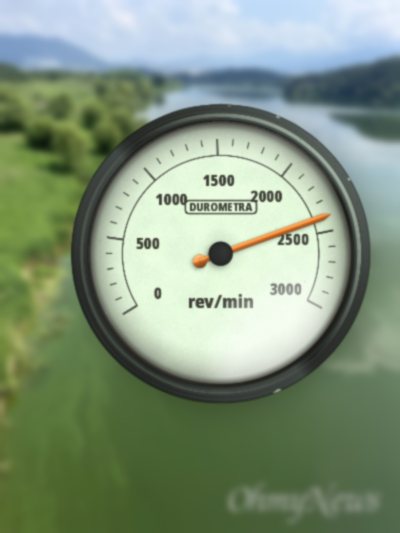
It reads 2400 rpm
